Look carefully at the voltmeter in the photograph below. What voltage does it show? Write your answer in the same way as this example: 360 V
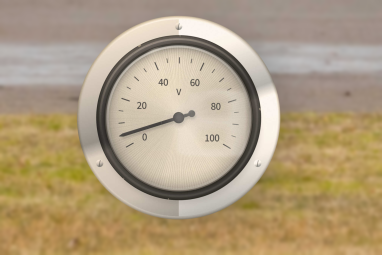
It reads 5 V
